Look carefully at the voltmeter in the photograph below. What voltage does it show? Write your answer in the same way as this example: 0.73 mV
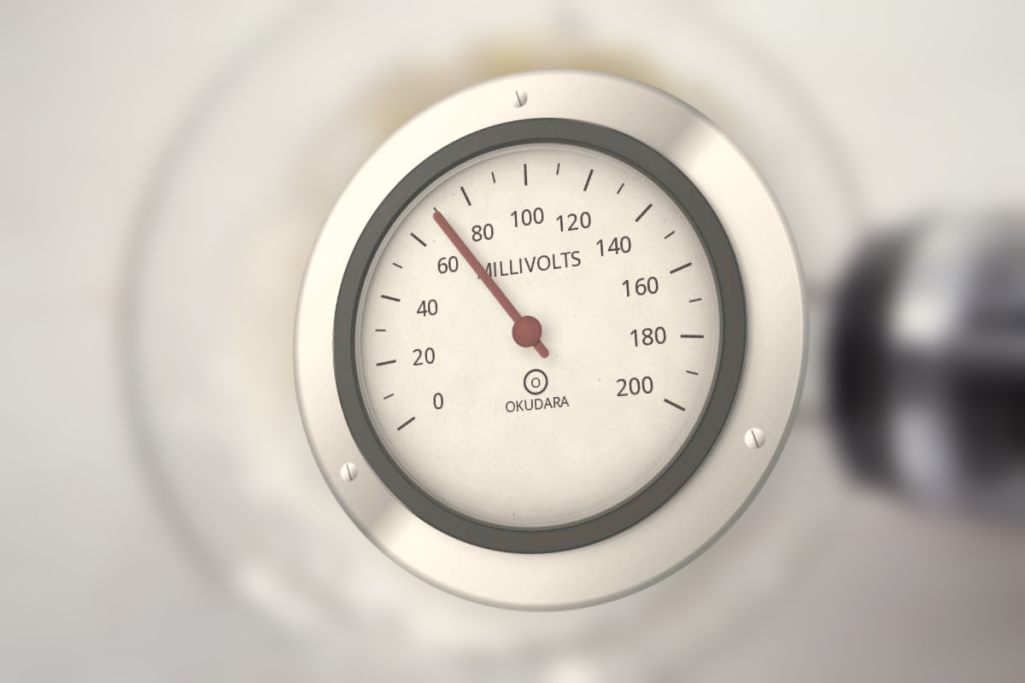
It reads 70 mV
